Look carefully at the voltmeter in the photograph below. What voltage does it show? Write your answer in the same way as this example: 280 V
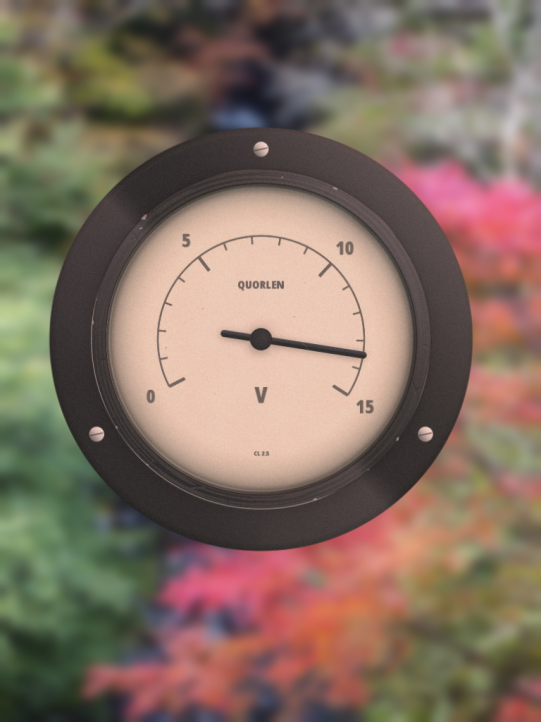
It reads 13.5 V
